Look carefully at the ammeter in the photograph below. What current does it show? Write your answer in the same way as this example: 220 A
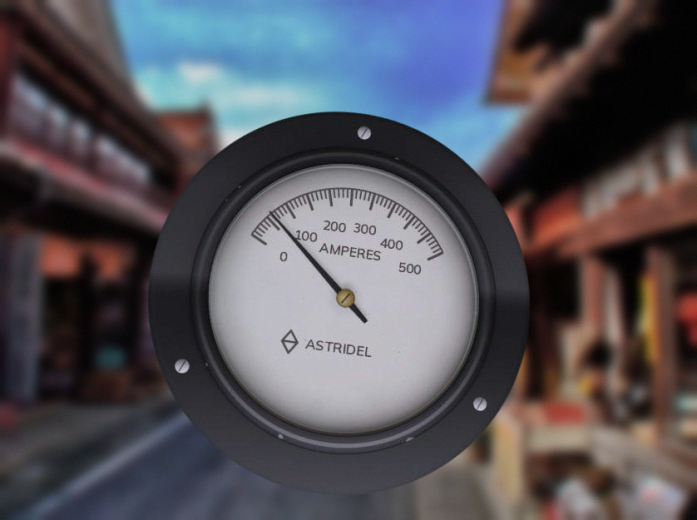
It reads 60 A
